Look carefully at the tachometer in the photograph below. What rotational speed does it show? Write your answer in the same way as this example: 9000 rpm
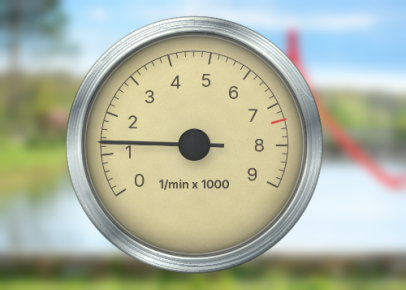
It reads 1300 rpm
